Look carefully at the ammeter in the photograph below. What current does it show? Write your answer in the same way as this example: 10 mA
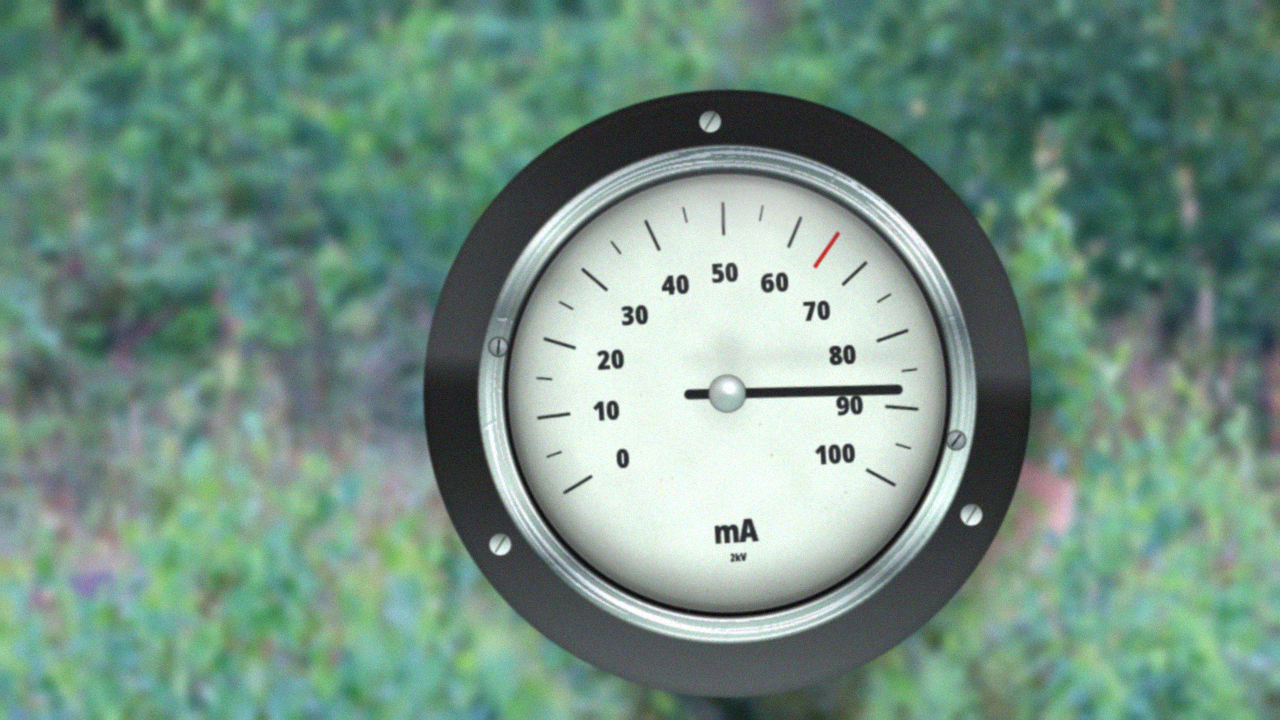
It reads 87.5 mA
